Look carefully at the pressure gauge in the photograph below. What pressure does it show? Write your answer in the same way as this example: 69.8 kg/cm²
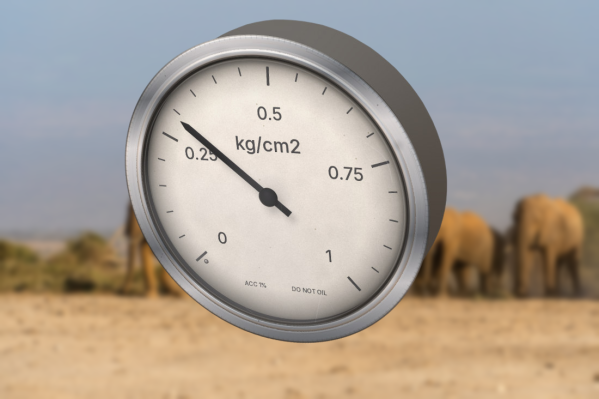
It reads 0.3 kg/cm²
